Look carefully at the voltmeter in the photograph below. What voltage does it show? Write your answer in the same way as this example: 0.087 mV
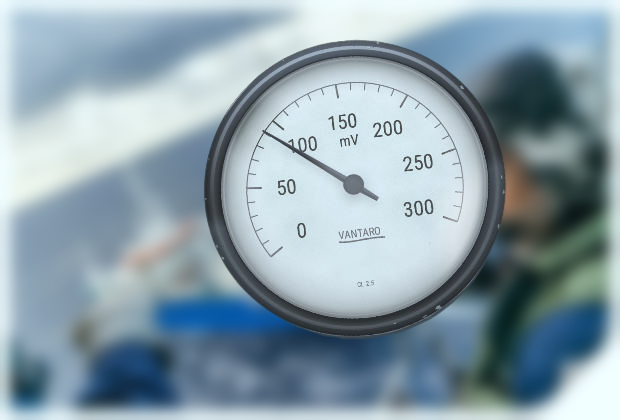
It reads 90 mV
